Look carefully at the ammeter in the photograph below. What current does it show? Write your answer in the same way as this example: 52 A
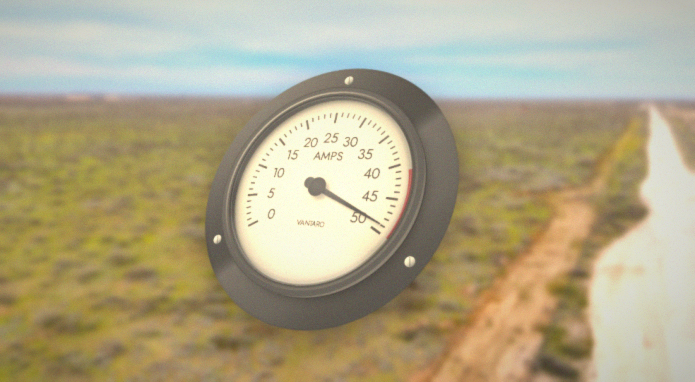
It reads 49 A
